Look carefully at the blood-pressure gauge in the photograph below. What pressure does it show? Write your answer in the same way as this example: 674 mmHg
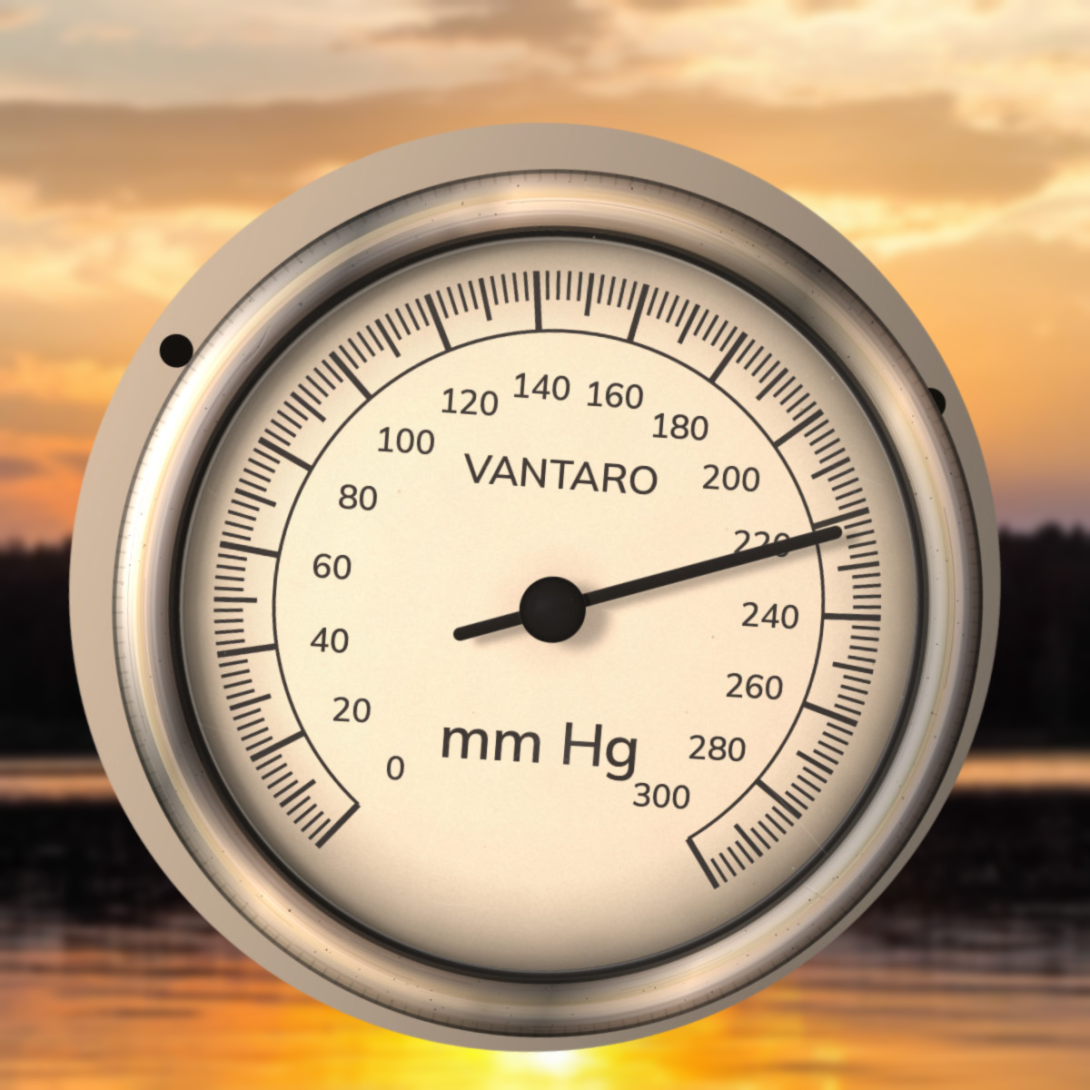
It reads 222 mmHg
